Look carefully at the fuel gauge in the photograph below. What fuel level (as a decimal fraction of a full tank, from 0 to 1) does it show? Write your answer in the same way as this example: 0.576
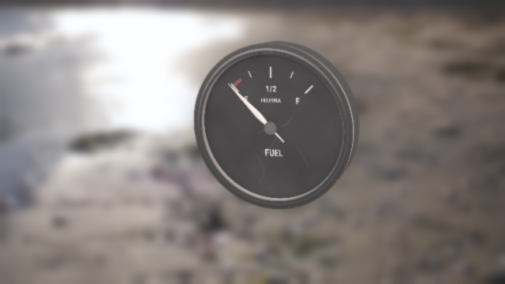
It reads 0
